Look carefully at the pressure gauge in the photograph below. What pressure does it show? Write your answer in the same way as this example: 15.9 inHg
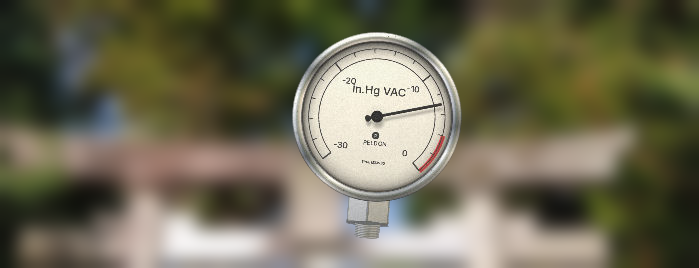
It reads -7 inHg
